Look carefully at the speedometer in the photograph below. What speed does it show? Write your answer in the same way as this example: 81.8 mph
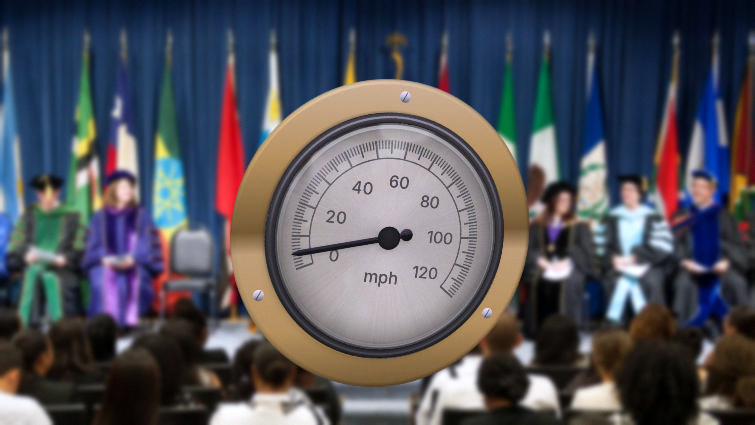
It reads 5 mph
